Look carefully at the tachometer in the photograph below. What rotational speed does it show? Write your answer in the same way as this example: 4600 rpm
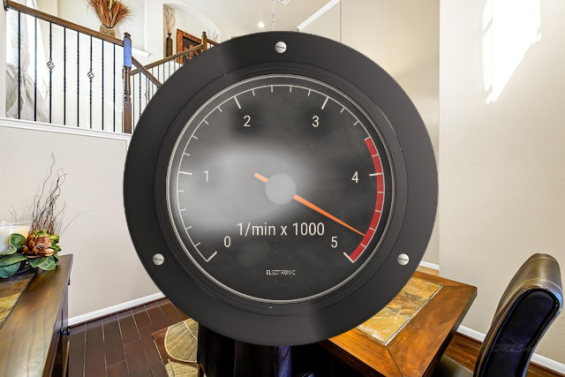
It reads 4700 rpm
